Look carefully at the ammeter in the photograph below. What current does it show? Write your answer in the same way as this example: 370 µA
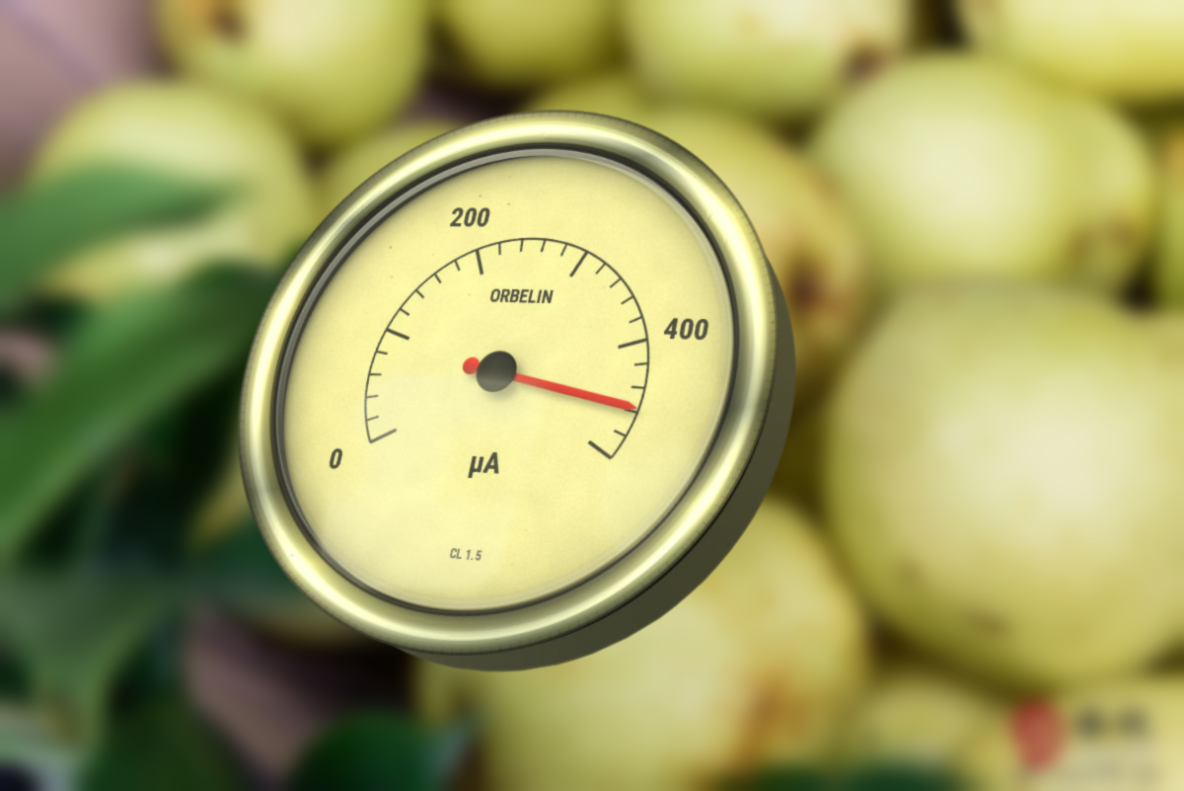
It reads 460 µA
